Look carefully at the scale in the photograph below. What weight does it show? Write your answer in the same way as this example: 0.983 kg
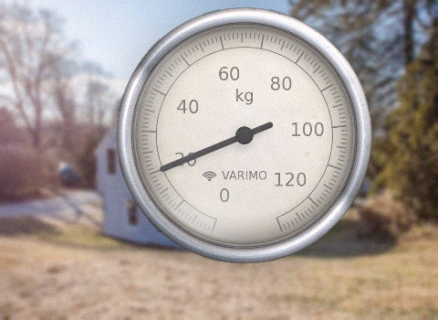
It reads 20 kg
